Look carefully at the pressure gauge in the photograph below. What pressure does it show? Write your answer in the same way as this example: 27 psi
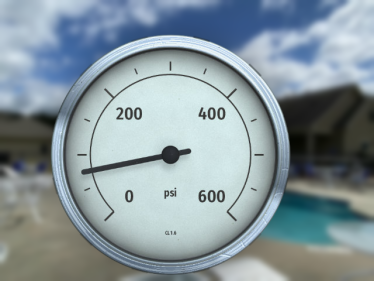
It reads 75 psi
